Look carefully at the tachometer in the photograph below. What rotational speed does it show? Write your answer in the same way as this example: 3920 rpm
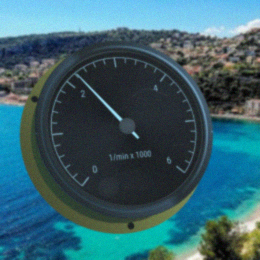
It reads 2200 rpm
